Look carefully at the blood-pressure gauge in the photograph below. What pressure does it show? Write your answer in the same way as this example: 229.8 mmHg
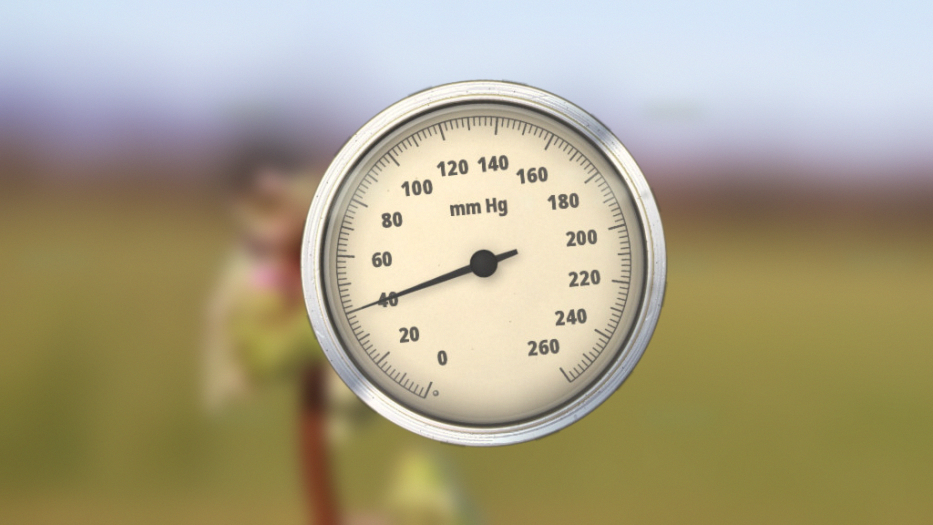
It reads 40 mmHg
